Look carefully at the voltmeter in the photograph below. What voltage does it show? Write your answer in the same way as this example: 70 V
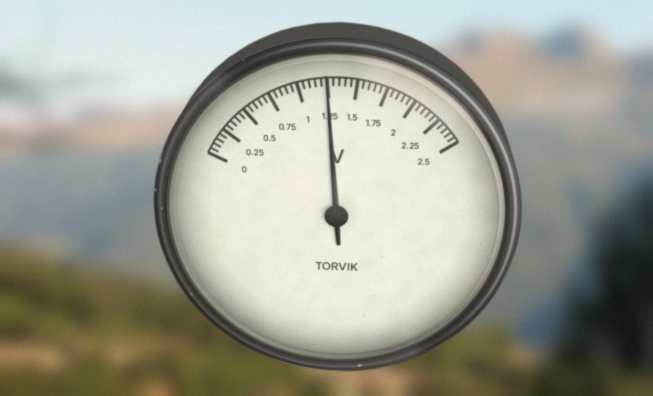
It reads 1.25 V
